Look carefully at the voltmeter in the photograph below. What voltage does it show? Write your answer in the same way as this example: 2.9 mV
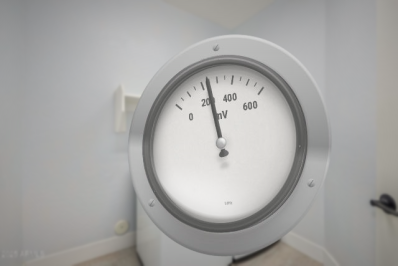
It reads 250 mV
